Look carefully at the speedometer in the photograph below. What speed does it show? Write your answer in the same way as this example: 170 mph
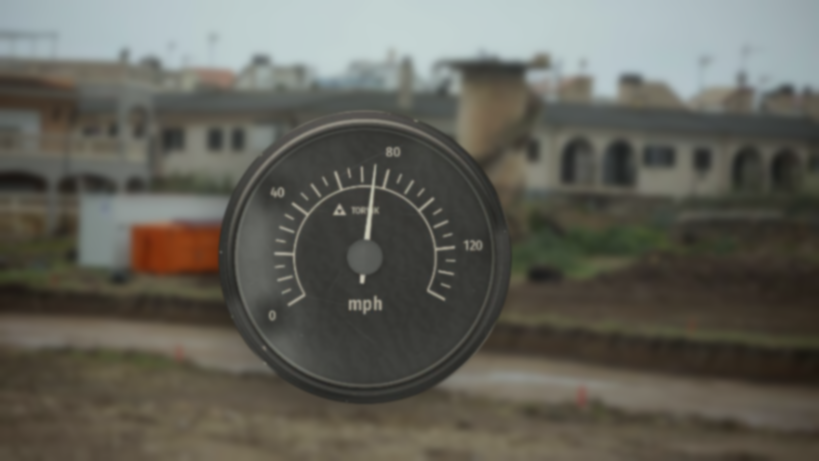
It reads 75 mph
